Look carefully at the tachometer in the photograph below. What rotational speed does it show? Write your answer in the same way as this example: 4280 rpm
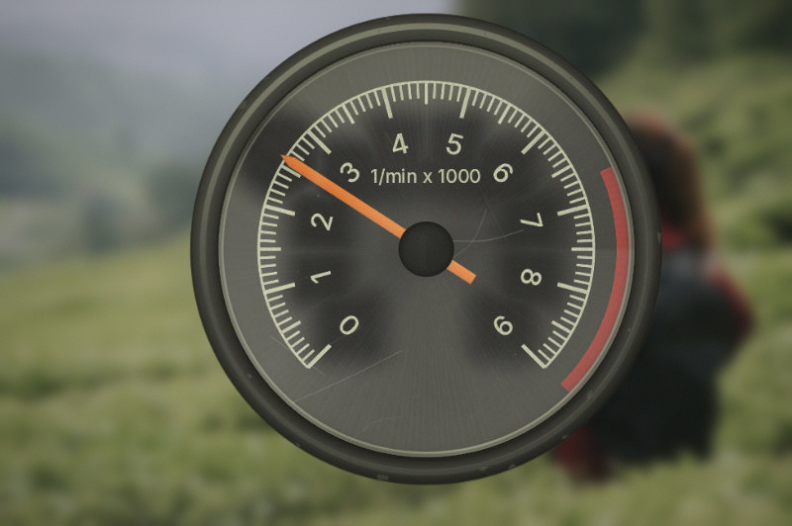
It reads 2600 rpm
